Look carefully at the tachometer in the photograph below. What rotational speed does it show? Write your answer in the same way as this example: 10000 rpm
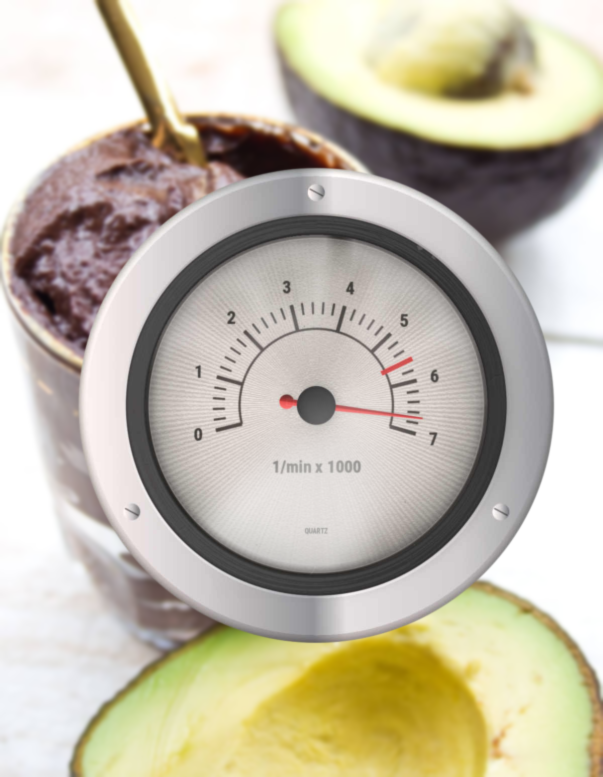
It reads 6700 rpm
